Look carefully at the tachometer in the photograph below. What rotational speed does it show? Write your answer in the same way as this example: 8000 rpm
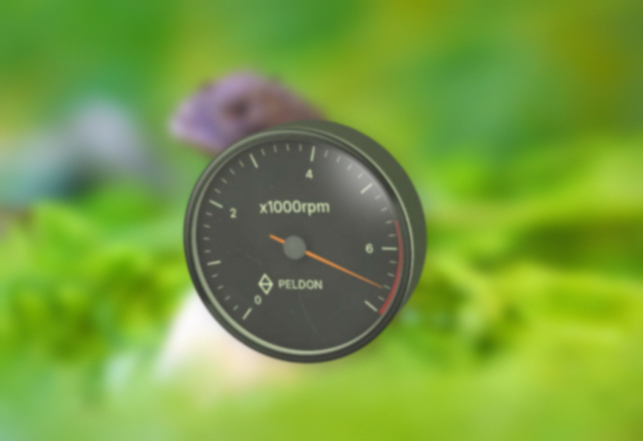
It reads 6600 rpm
